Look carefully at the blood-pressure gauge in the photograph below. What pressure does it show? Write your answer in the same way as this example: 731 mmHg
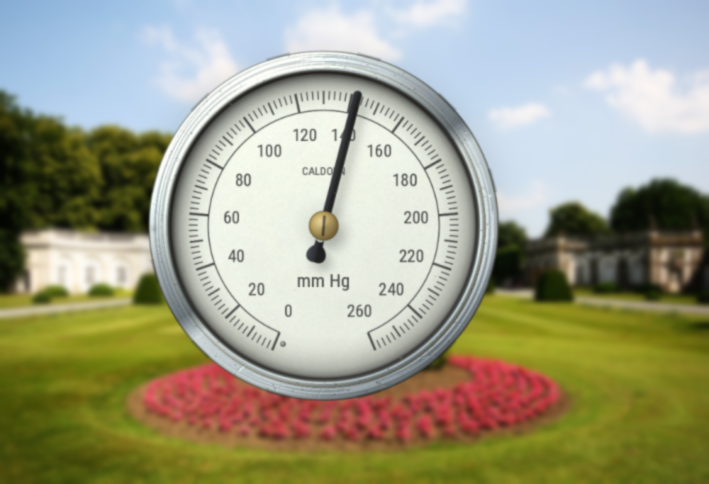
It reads 142 mmHg
